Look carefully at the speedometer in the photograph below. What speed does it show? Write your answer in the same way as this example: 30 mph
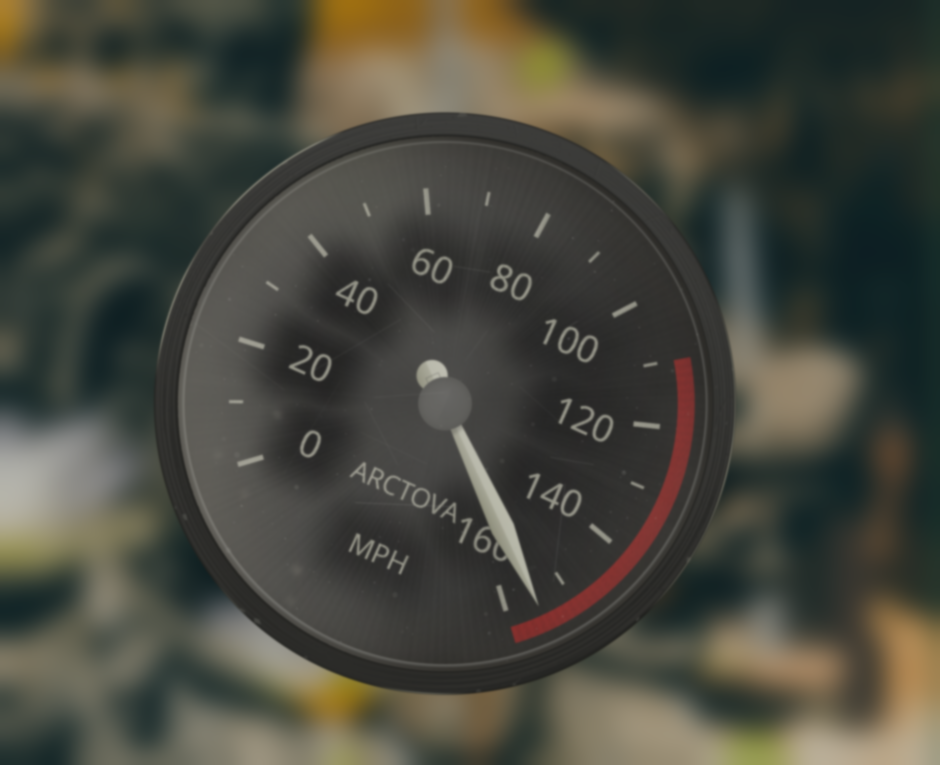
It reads 155 mph
